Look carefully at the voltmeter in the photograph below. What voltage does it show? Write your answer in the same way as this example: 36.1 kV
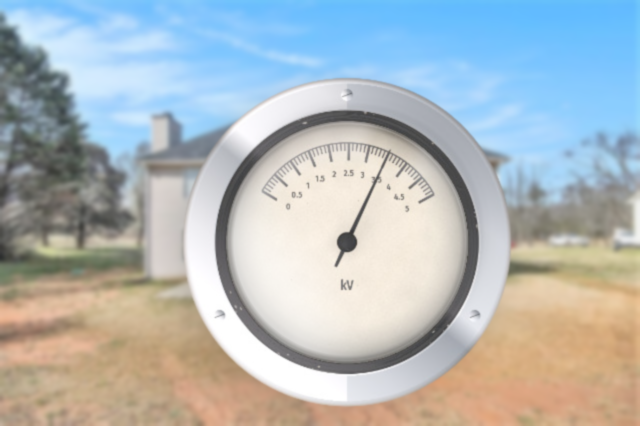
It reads 3.5 kV
